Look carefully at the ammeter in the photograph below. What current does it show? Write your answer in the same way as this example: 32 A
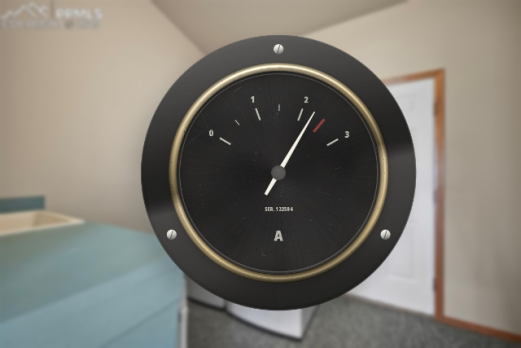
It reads 2.25 A
